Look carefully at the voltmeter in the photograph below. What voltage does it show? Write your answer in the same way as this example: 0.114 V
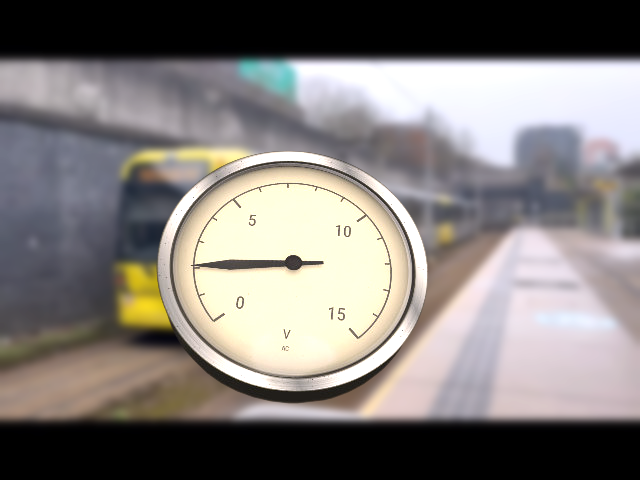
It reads 2 V
